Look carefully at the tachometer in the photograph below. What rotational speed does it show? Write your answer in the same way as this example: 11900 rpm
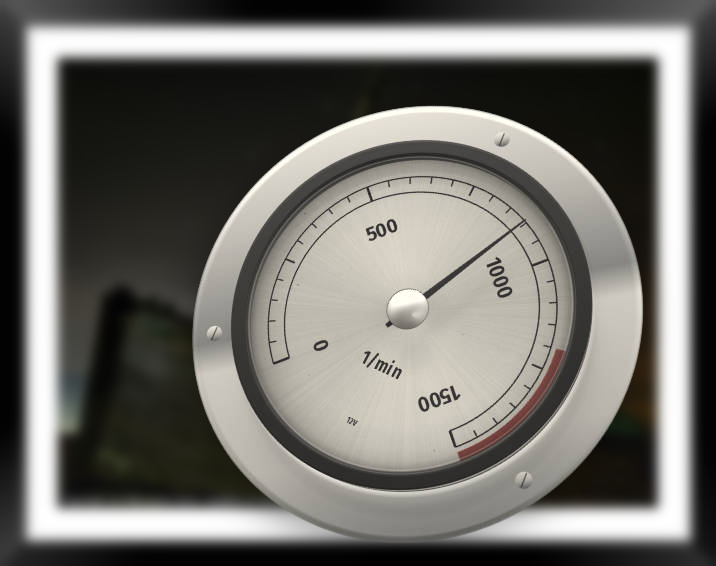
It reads 900 rpm
